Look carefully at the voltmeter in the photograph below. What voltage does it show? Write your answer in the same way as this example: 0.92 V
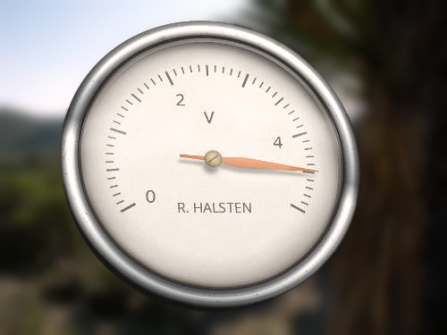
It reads 4.5 V
